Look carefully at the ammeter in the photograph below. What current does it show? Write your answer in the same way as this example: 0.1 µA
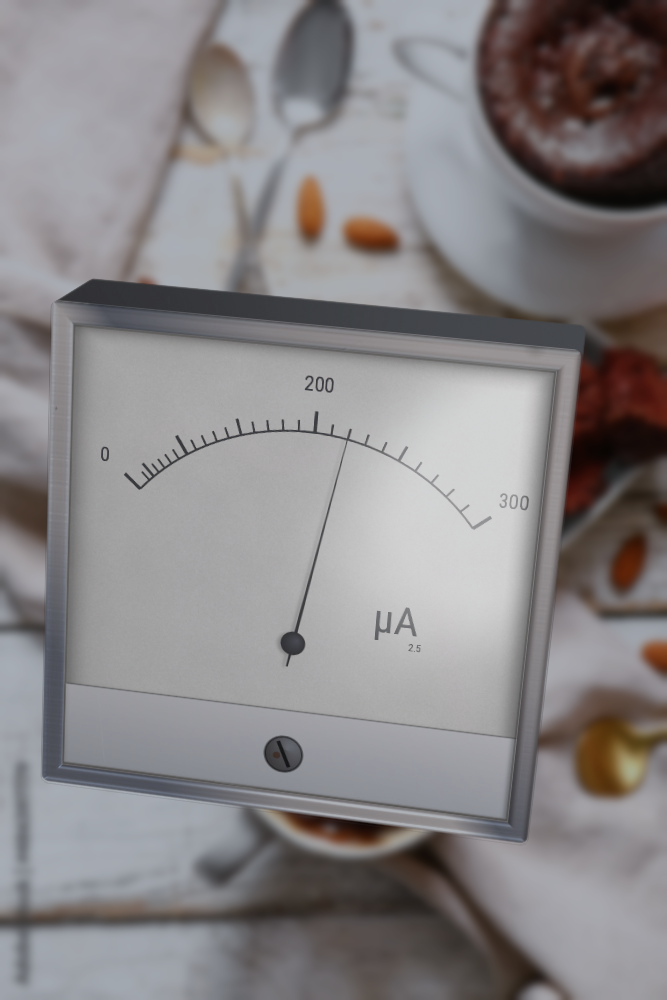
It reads 220 µA
